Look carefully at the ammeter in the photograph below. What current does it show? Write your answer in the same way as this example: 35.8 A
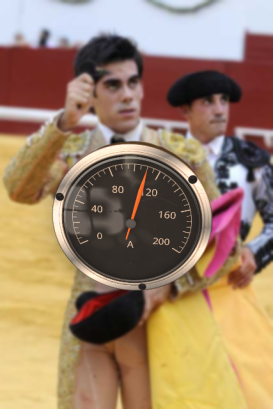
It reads 110 A
